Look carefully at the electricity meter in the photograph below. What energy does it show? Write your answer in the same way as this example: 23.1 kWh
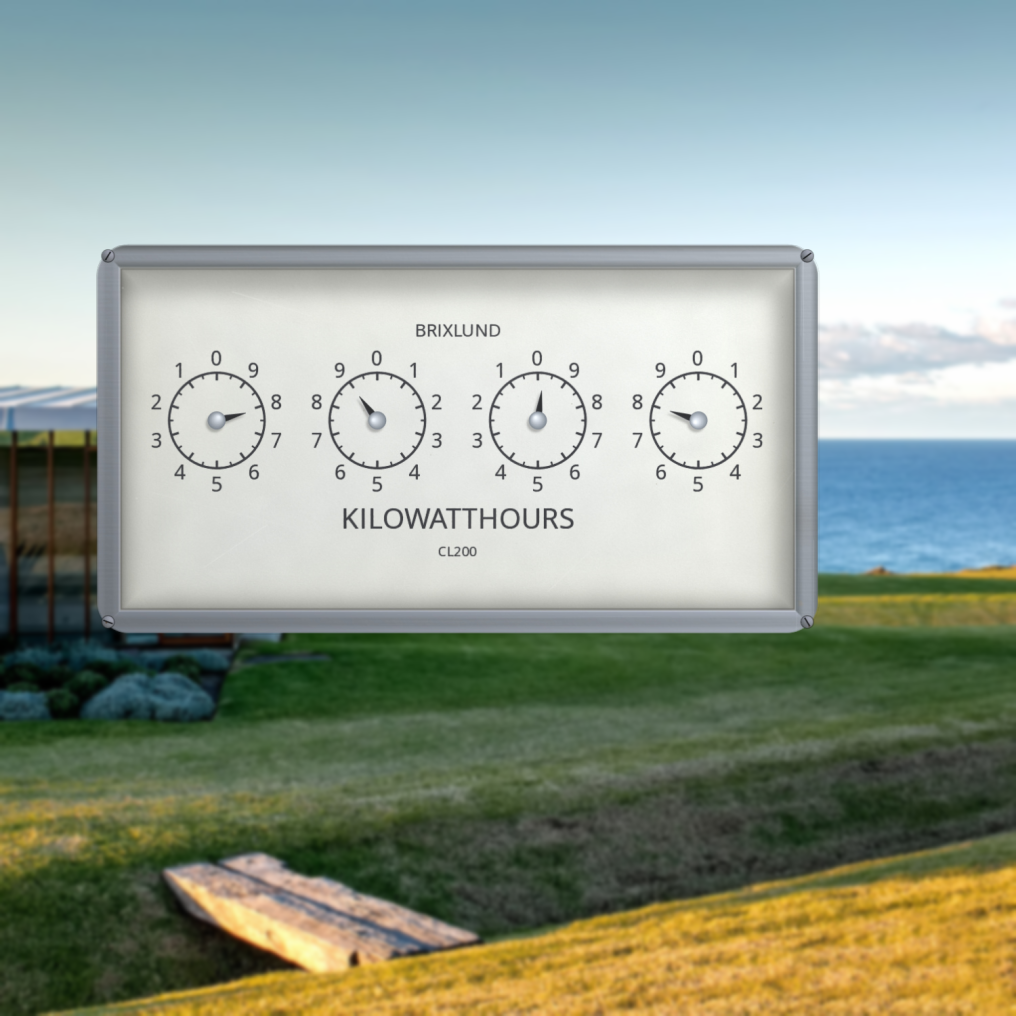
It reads 7898 kWh
